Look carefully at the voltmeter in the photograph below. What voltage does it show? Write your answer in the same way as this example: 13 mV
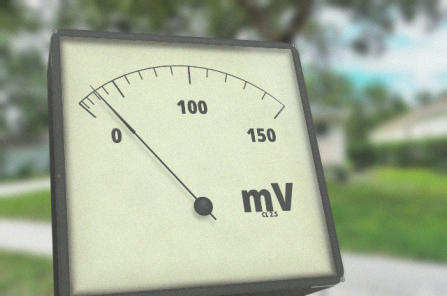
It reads 30 mV
